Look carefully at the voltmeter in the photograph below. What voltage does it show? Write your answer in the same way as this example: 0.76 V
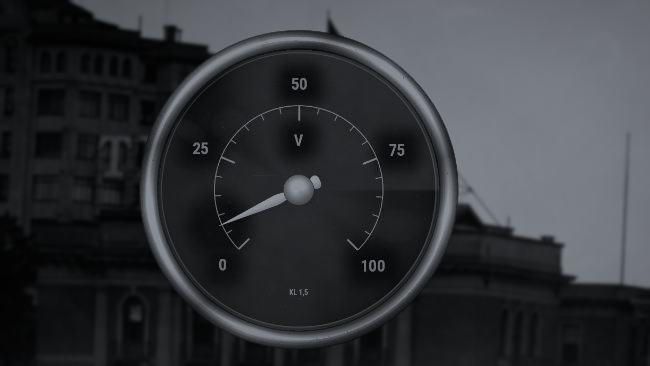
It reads 7.5 V
